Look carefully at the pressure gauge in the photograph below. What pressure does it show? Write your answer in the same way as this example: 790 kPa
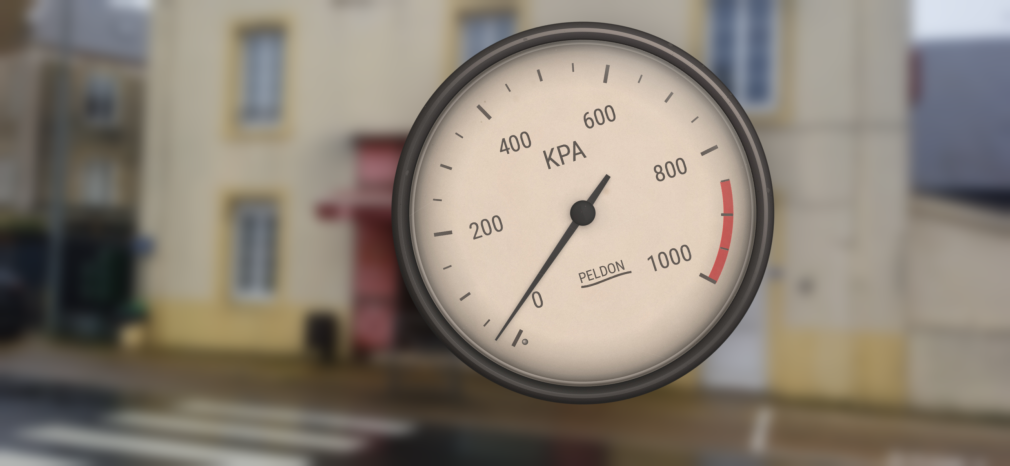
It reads 25 kPa
